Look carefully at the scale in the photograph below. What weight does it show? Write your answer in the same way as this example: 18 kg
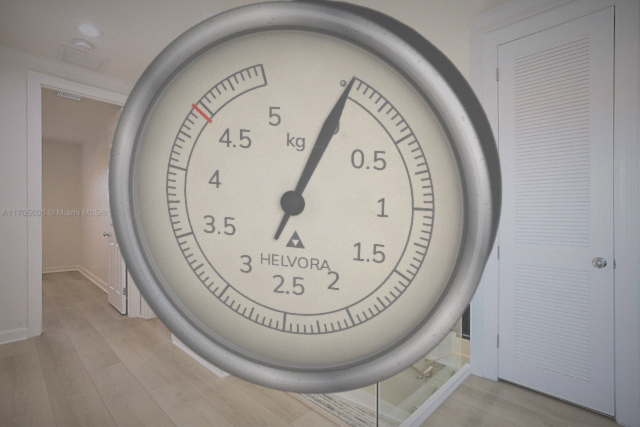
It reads 0 kg
